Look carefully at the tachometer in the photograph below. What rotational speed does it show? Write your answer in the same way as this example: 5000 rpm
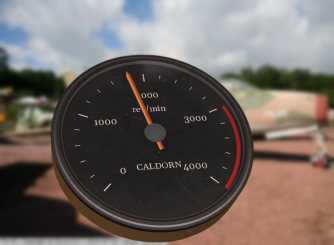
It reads 1800 rpm
